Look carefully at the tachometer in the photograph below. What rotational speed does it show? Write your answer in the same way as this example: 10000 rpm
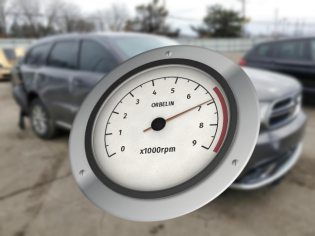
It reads 7000 rpm
